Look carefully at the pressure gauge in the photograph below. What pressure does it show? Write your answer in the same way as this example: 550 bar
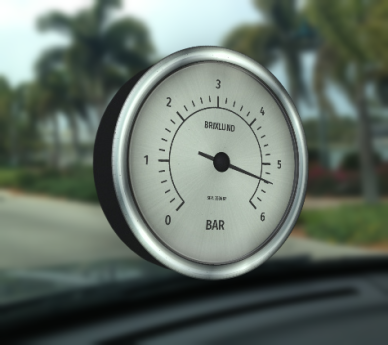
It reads 5.4 bar
